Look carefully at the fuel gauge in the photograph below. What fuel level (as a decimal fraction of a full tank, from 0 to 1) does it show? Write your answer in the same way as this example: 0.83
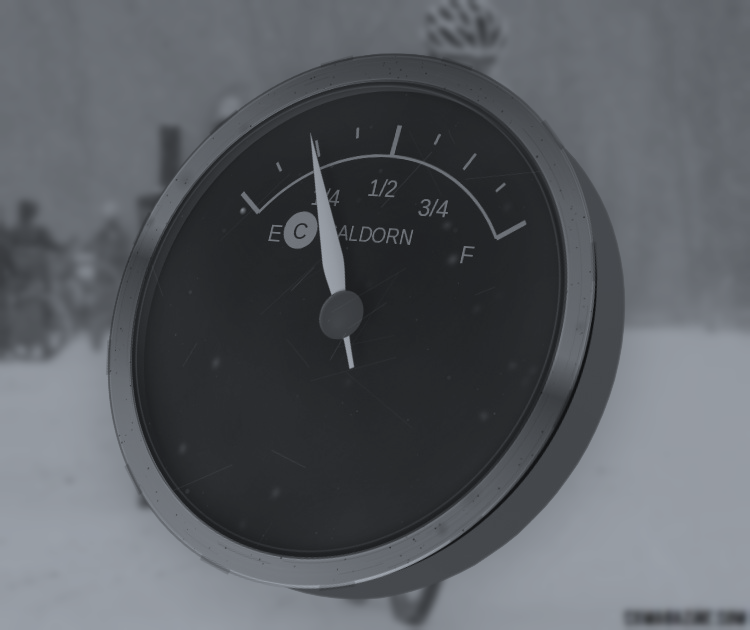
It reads 0.25
